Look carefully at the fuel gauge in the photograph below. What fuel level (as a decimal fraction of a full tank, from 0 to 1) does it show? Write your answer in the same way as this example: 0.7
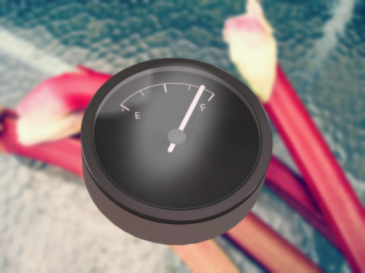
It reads 0.875
